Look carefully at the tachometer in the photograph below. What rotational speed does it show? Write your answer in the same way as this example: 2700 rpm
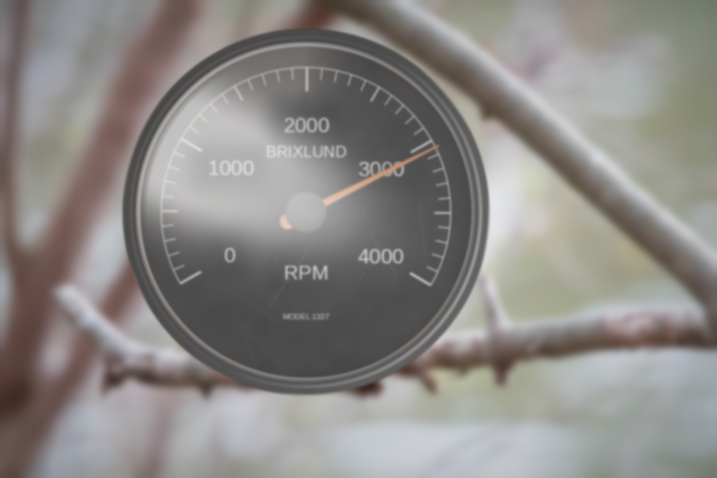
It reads 3050 rpm
